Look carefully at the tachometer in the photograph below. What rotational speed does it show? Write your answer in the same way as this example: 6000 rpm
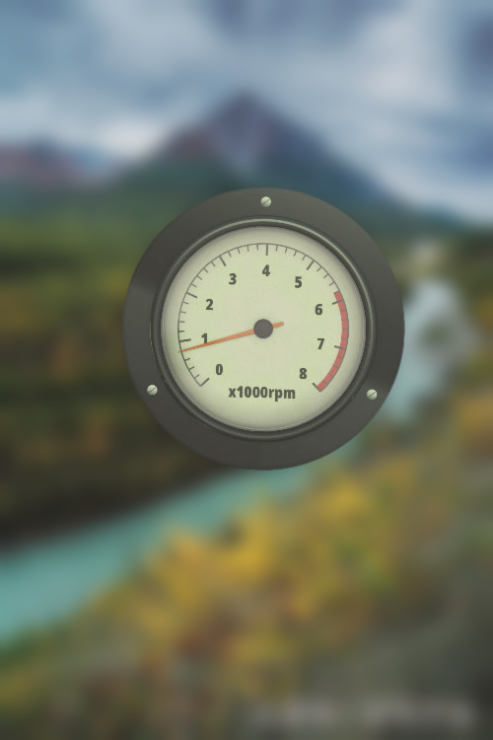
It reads 800 rpm
